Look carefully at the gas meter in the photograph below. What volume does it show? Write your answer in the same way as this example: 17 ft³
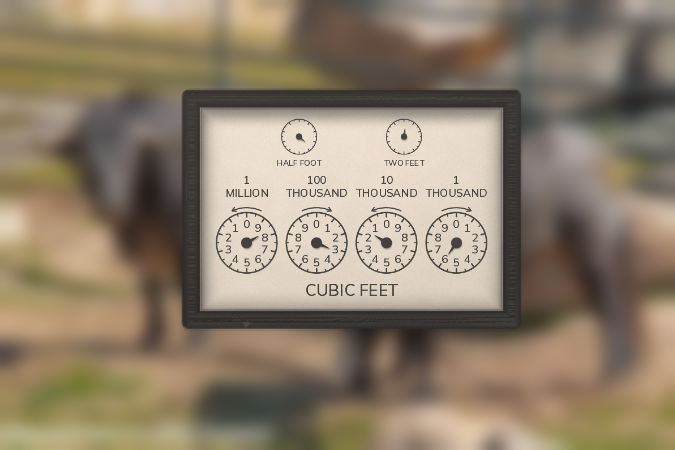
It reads 831600 ft³
